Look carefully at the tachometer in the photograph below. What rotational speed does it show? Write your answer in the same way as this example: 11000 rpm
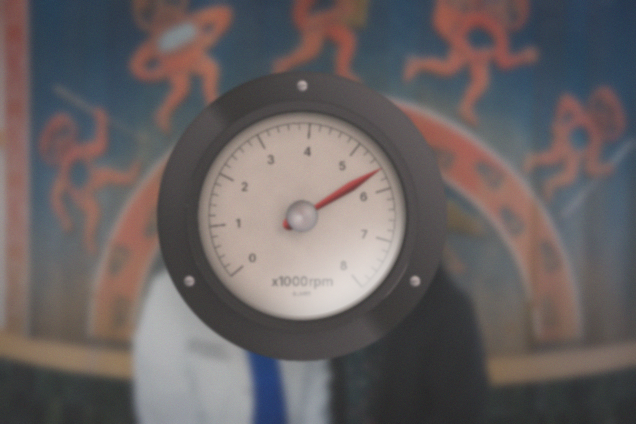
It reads 5600 rpm
